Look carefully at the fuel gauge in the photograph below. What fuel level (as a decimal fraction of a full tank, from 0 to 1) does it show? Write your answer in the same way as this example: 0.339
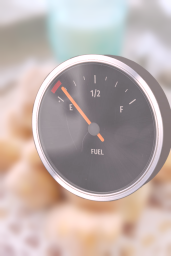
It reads 0.125
